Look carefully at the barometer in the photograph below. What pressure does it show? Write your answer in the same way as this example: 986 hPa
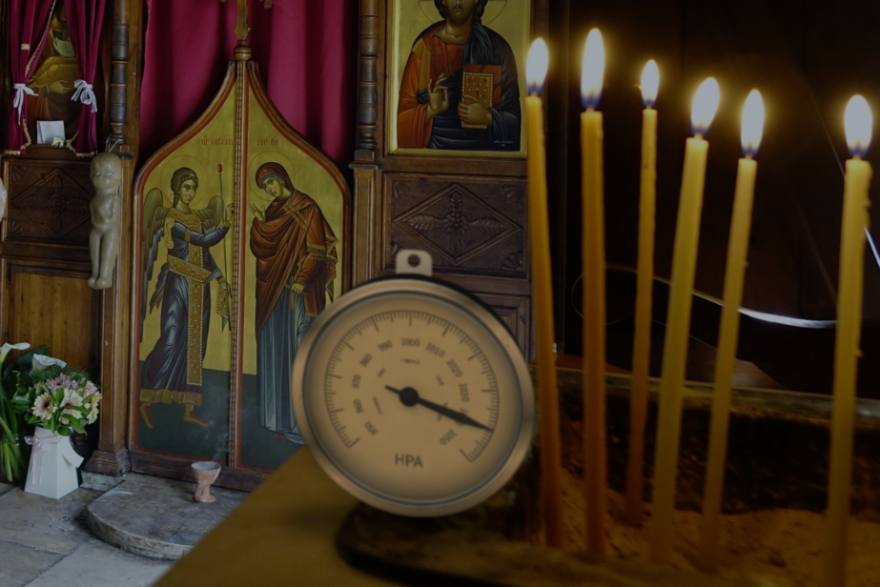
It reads 1040 hPa
